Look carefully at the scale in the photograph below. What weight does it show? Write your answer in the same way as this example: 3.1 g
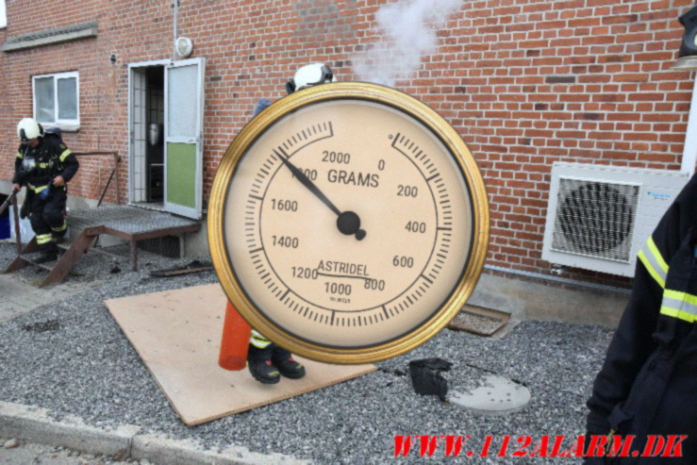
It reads 1780 g
